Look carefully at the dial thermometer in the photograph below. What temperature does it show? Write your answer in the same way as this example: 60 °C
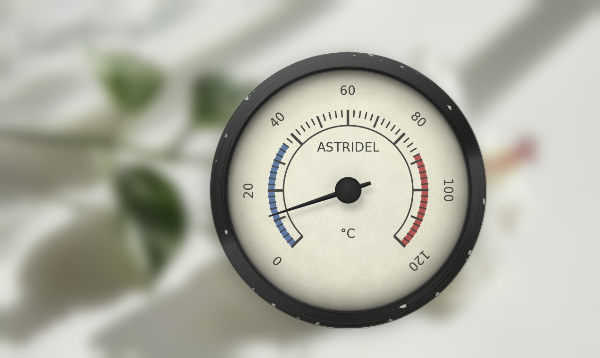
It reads 12 °C
